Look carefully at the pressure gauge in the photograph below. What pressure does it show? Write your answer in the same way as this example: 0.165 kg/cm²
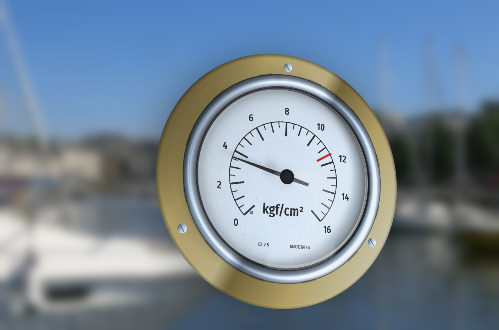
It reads 3.5 kg/cm²
